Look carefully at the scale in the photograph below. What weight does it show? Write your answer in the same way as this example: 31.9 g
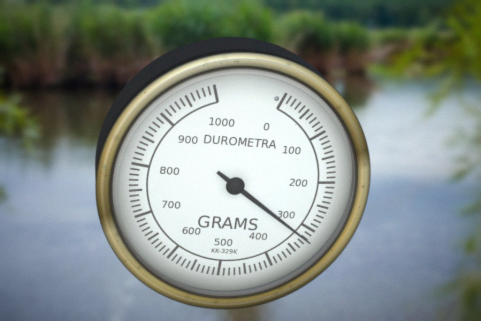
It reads 320 g
